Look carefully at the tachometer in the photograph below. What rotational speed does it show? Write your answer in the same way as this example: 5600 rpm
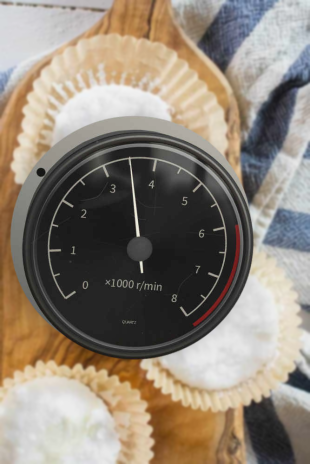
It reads 3500 rpm
